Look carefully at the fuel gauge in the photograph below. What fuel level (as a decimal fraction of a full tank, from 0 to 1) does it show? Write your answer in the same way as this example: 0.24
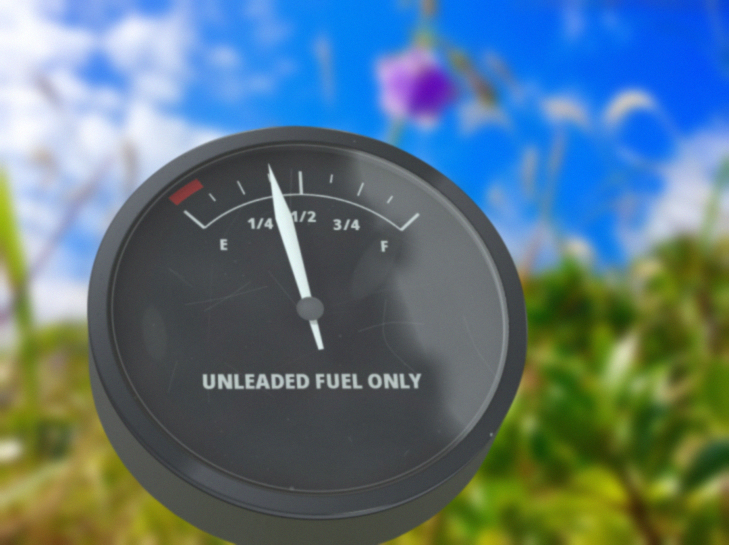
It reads 0.375
